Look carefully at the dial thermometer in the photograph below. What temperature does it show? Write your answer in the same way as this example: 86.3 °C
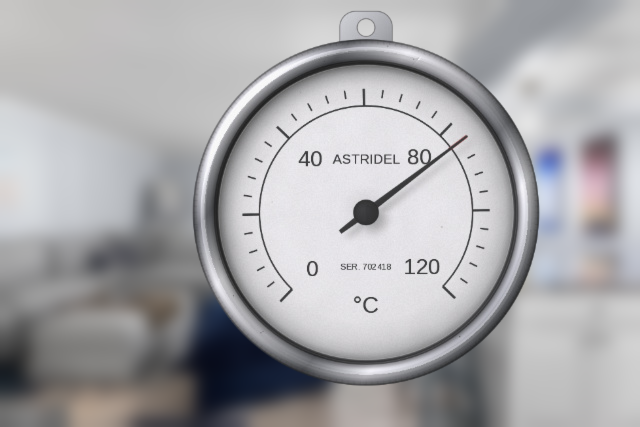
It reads 84 °C
